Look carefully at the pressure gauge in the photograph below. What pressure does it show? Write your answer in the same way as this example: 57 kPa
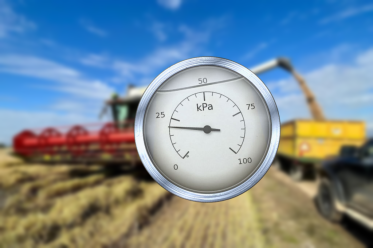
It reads 20 kPa
